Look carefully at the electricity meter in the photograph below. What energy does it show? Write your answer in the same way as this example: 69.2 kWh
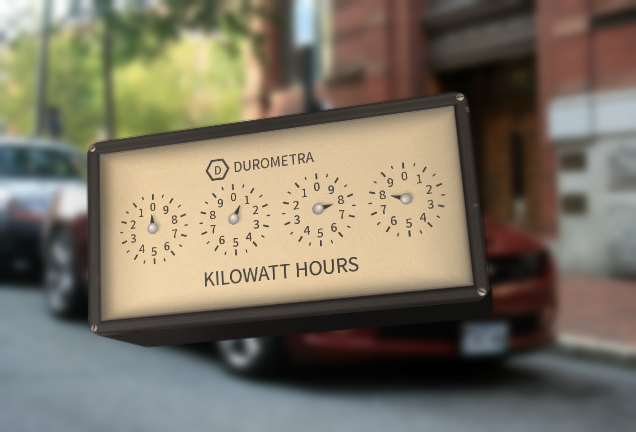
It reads 78 kWh
